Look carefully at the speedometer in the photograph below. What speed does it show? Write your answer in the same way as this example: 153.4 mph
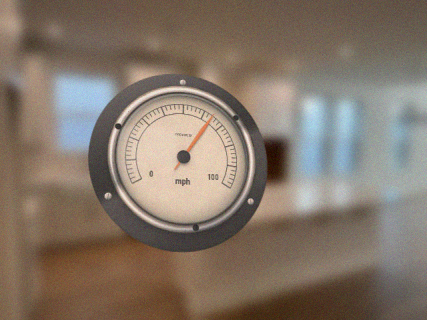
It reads 64 mph
